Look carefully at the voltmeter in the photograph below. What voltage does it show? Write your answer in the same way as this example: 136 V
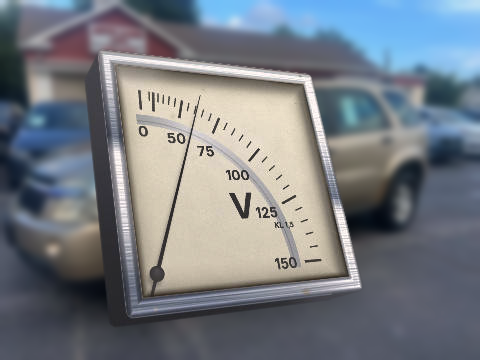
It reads 60 V
